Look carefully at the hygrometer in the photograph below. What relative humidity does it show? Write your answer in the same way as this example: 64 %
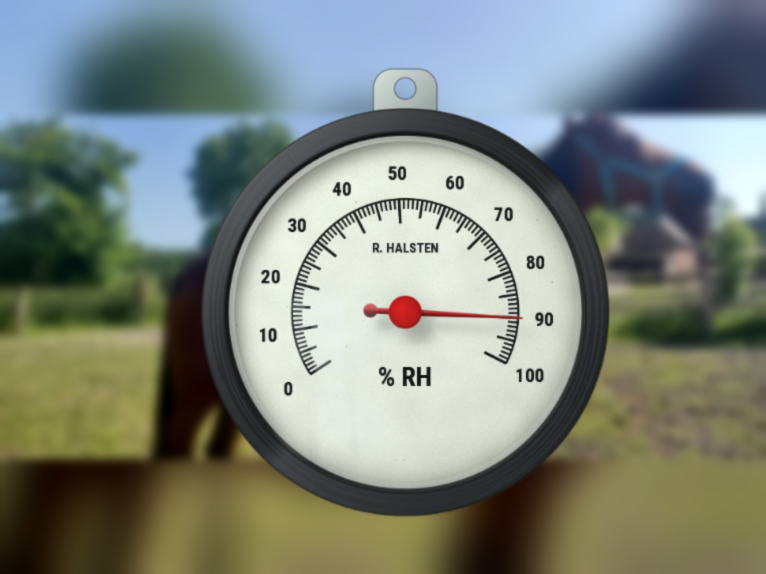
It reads 90 %
